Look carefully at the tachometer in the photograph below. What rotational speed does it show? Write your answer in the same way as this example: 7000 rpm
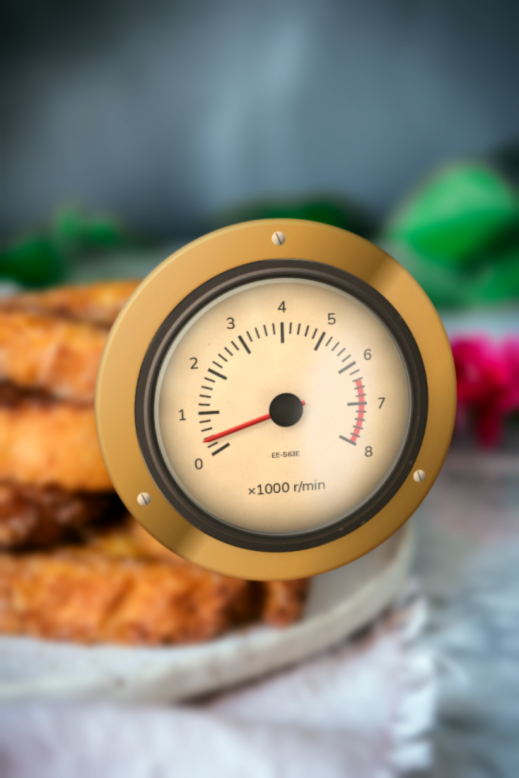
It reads 400 rpm
